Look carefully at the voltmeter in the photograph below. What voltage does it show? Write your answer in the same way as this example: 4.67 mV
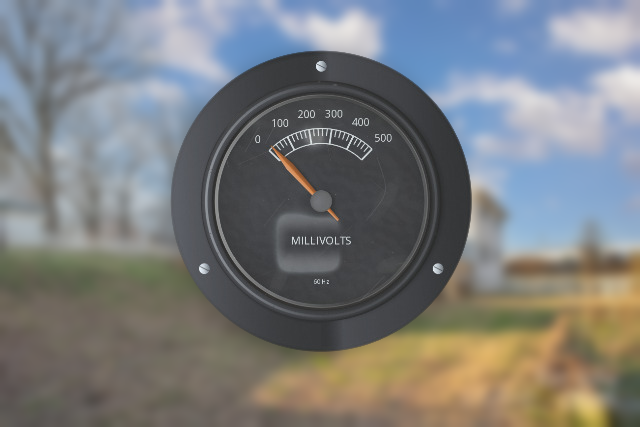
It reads 20 mV
